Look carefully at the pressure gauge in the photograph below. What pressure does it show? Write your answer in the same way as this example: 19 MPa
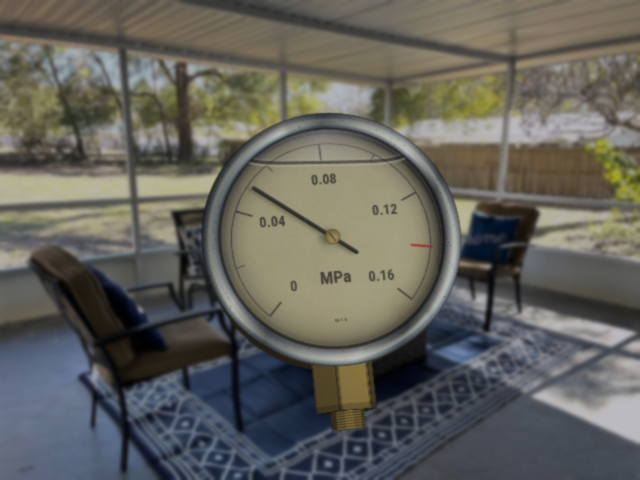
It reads 0.05 MPa
